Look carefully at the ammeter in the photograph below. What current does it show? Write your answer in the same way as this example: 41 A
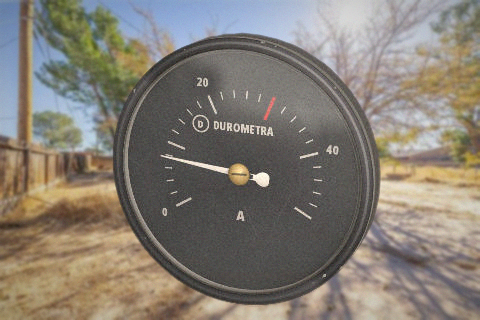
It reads 8 A
